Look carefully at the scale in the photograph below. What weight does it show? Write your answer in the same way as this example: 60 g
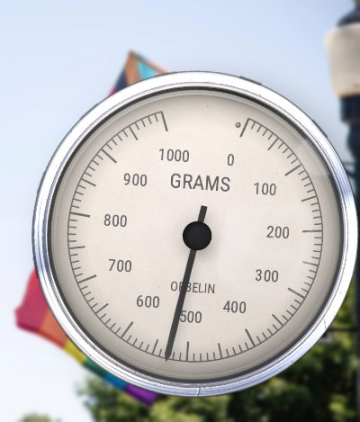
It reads 530 g
